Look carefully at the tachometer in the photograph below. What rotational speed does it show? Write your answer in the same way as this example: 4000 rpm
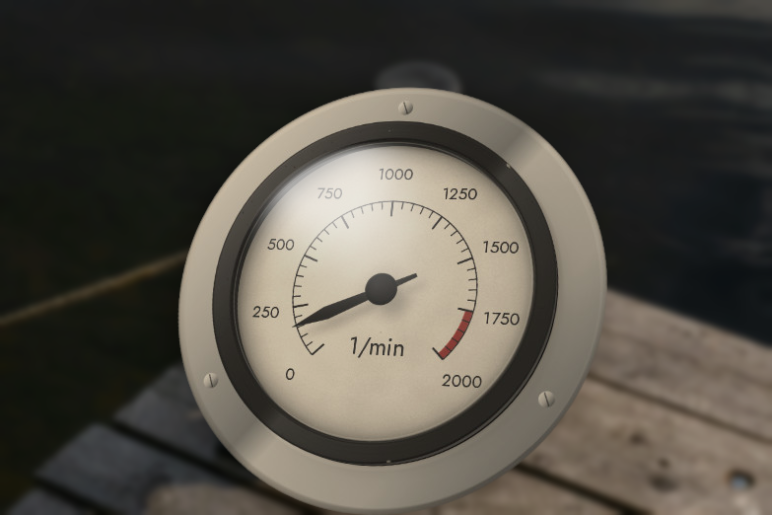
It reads 150 rpm
